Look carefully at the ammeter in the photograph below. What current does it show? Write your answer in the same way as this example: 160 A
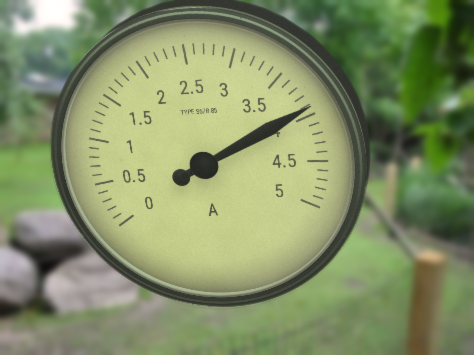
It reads 3.9 A
